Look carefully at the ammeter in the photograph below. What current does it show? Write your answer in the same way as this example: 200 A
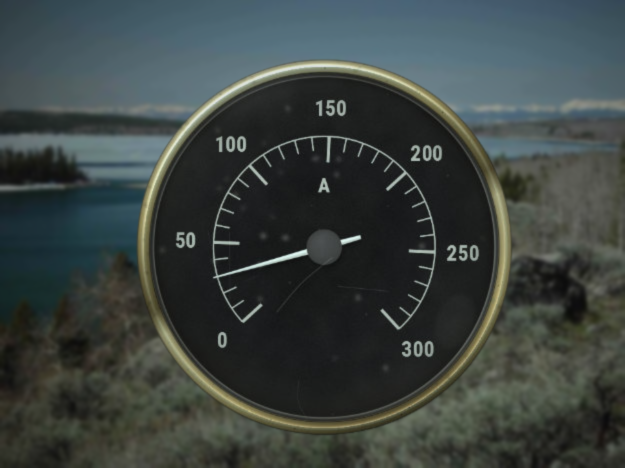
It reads 30 A
